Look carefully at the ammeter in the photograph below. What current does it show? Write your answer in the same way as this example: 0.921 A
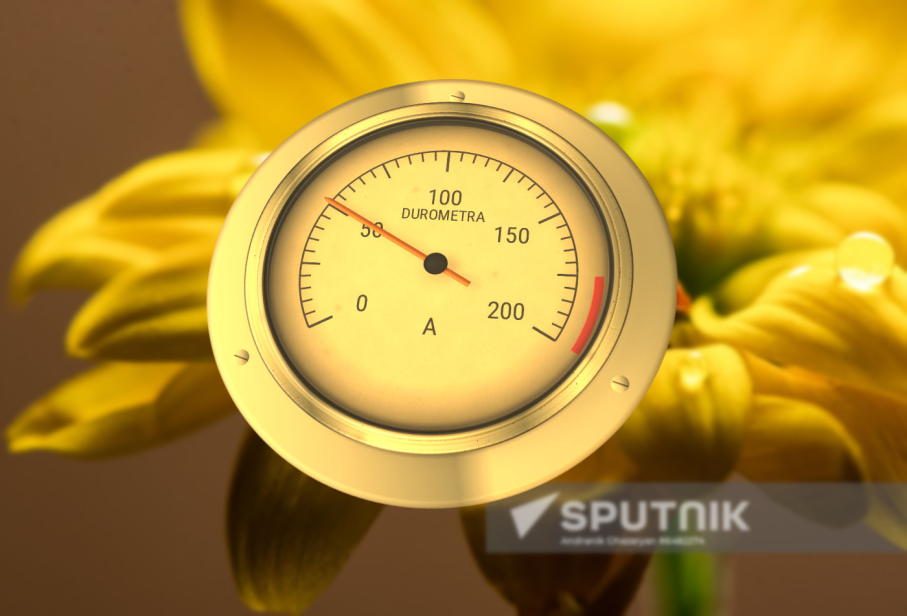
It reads 50 A
